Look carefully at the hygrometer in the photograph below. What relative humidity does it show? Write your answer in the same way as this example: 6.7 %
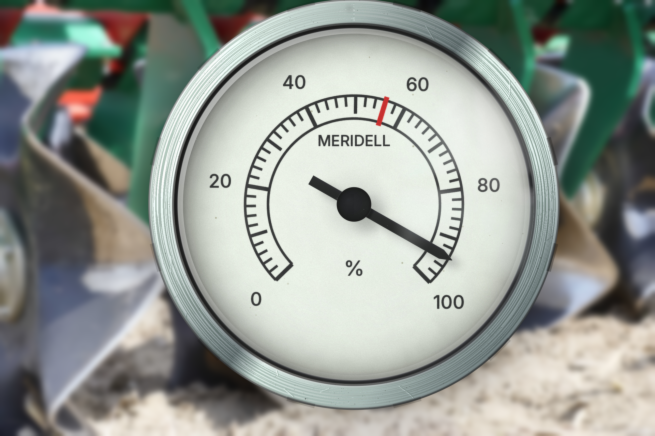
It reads 94 %
